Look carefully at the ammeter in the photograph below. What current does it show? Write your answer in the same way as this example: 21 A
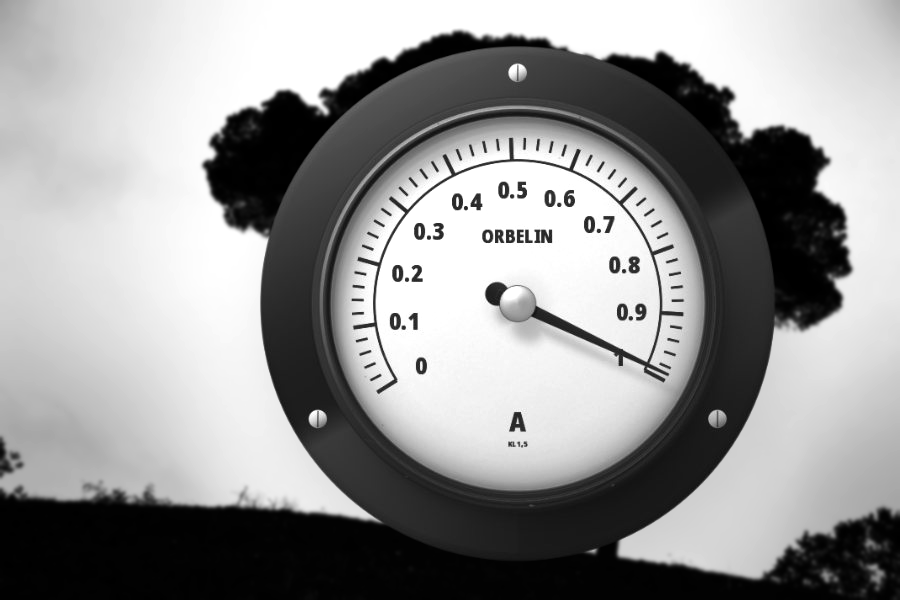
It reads 0.99 A
